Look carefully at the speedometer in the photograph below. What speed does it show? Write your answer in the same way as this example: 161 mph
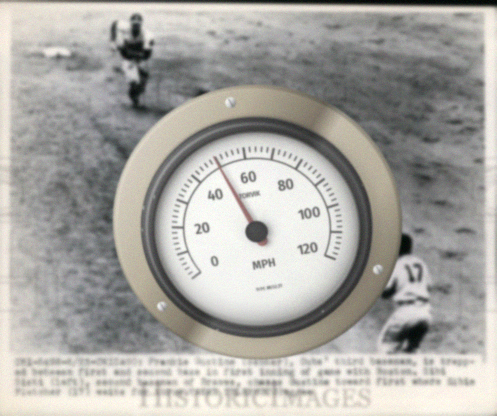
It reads 50 mph
